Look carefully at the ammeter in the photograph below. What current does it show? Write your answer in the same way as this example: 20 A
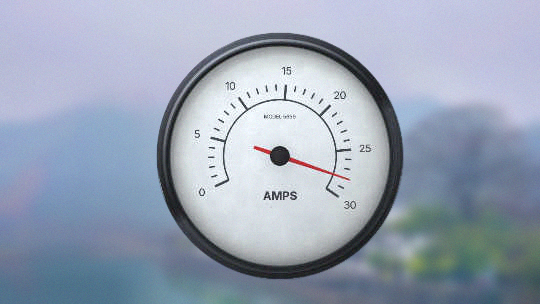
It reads 28 A
